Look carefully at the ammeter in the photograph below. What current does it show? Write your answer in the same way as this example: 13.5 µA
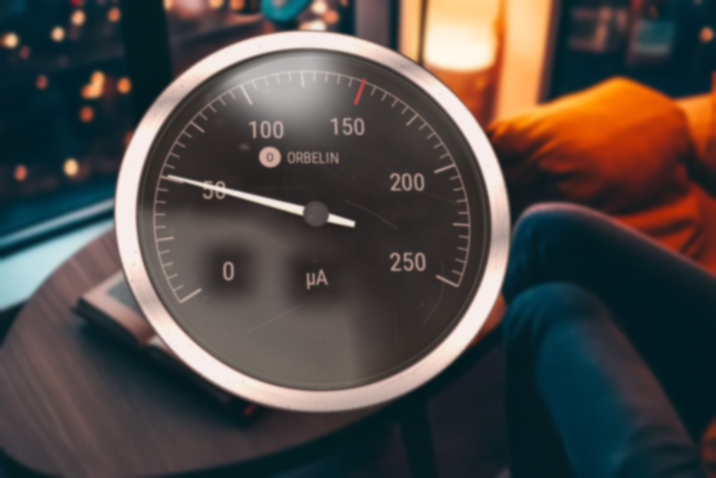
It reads 50 µA
